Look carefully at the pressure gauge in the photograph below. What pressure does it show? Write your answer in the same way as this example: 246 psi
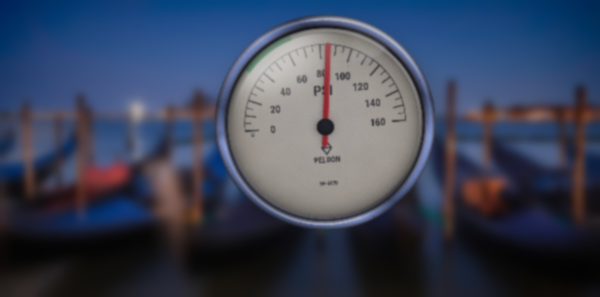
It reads 85 psi
